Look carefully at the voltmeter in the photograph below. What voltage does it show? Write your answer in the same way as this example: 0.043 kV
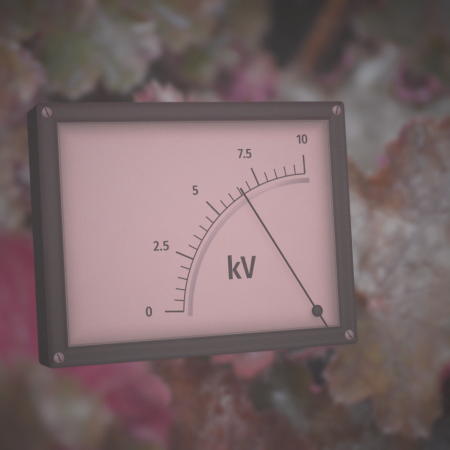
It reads 6.5 kV
